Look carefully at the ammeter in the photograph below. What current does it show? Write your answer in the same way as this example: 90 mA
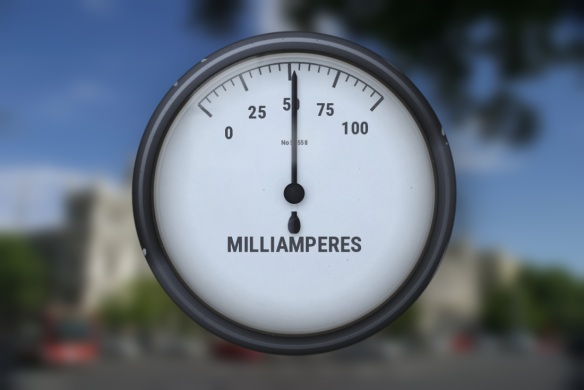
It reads 52.5 mA
